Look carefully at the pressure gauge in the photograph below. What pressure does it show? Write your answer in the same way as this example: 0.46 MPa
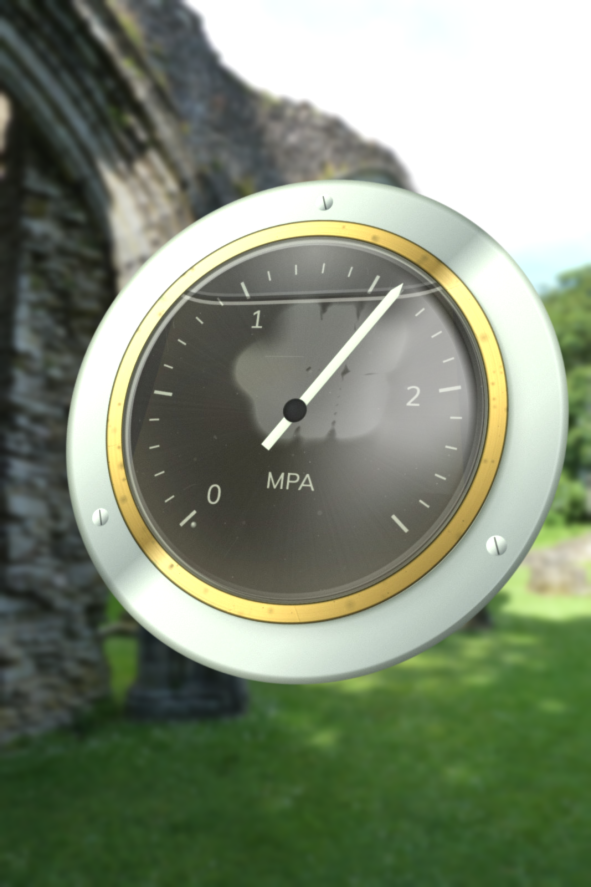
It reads 1.6 MPa
